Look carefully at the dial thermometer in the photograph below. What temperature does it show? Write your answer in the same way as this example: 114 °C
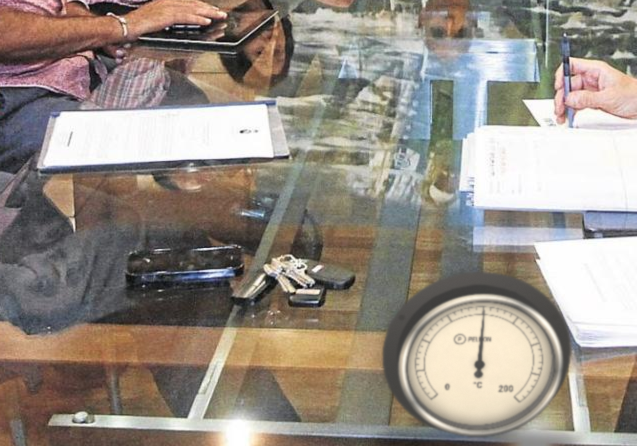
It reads 100 °C
